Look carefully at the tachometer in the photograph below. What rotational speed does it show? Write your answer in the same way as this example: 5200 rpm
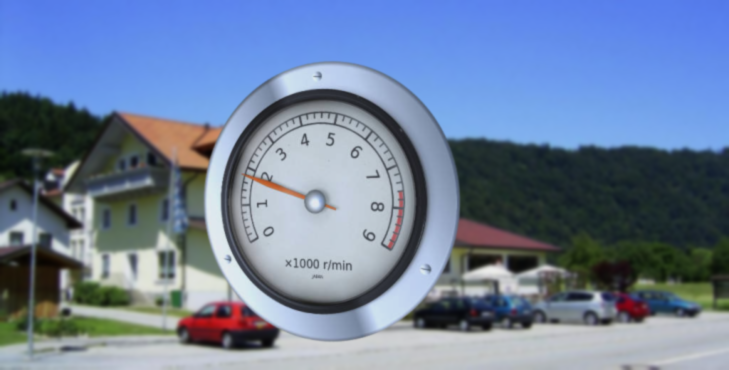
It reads 1800 rpm
